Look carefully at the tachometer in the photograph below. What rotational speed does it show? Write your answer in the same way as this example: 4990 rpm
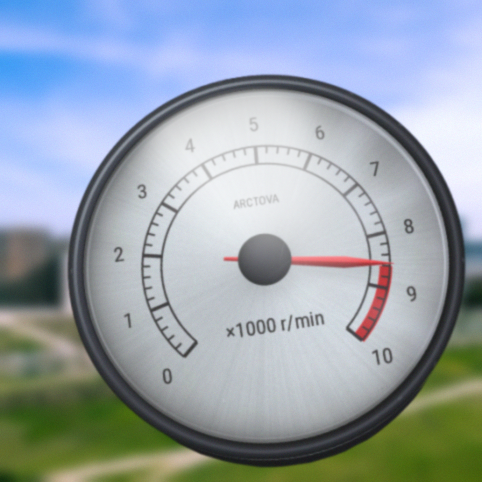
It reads 8600 rpm
